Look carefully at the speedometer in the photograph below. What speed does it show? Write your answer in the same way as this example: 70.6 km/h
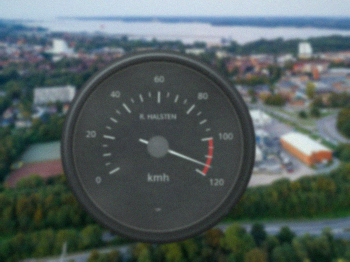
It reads 115 km/h
